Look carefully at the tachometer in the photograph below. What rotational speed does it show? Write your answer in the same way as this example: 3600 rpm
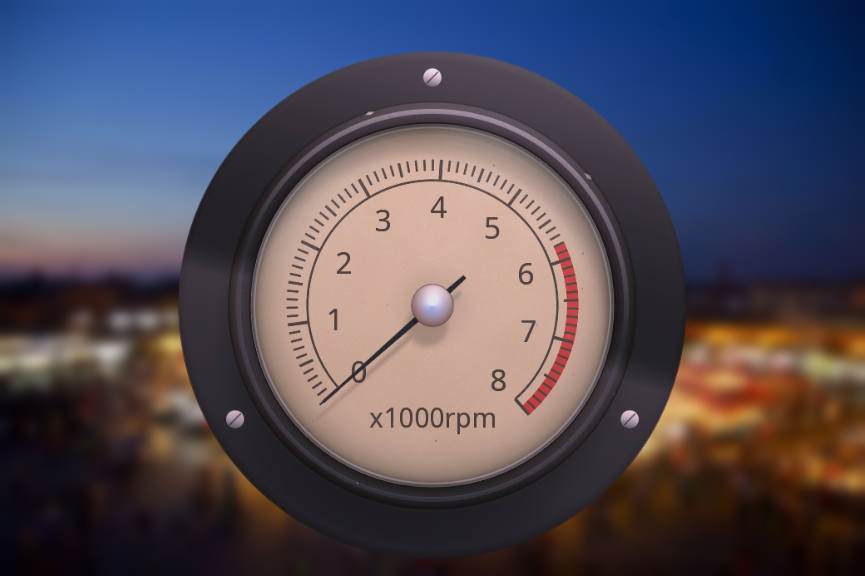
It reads 0 rpm
